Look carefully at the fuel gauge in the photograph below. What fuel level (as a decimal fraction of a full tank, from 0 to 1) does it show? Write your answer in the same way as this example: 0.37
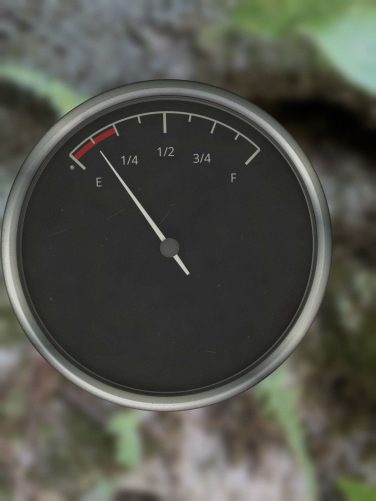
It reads 0.125
